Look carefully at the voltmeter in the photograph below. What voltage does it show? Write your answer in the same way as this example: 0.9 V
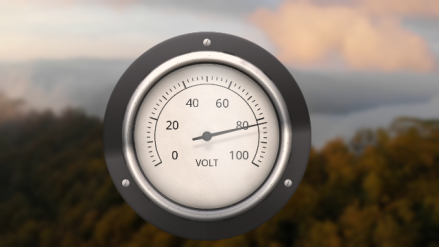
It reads 82 V
